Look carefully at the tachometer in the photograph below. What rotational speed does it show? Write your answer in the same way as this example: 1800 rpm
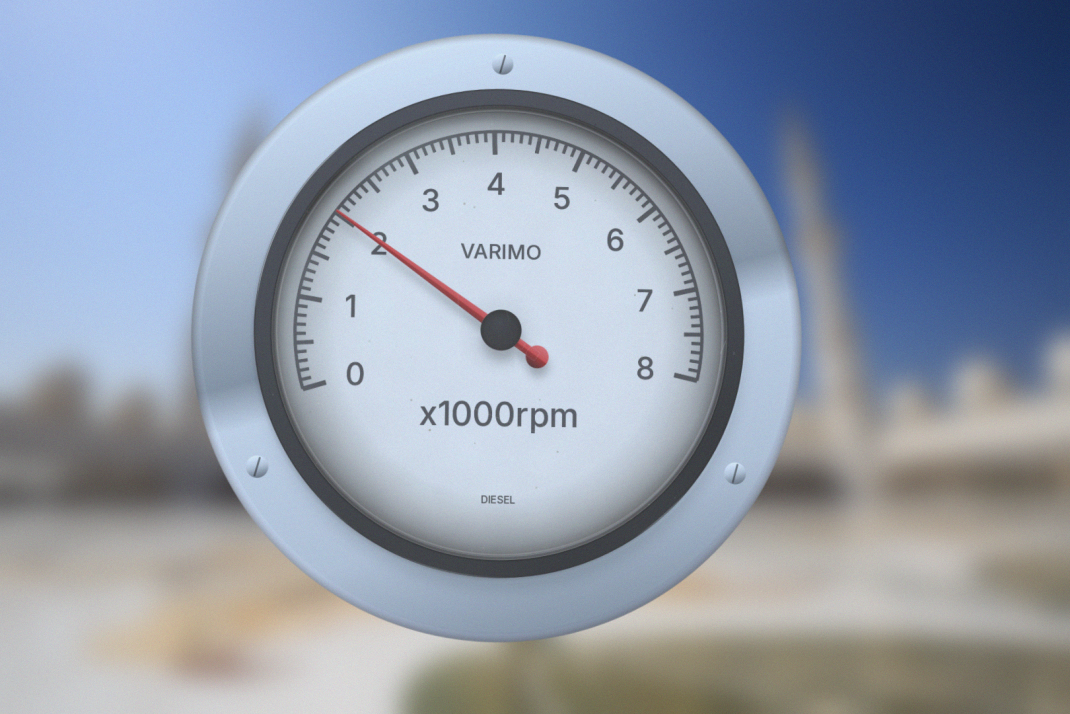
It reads 2000 rpm
